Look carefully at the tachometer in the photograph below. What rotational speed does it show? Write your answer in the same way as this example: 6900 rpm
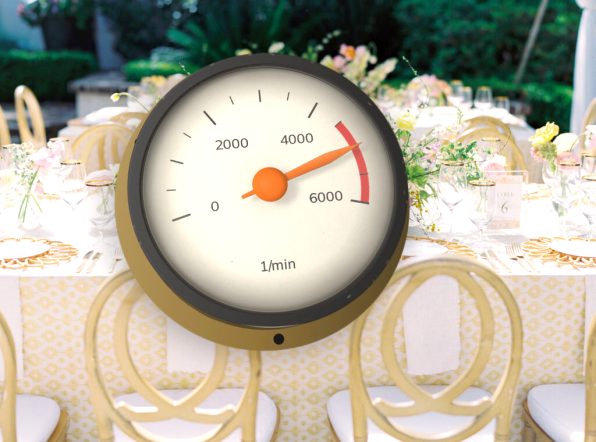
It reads 5000 rpm
